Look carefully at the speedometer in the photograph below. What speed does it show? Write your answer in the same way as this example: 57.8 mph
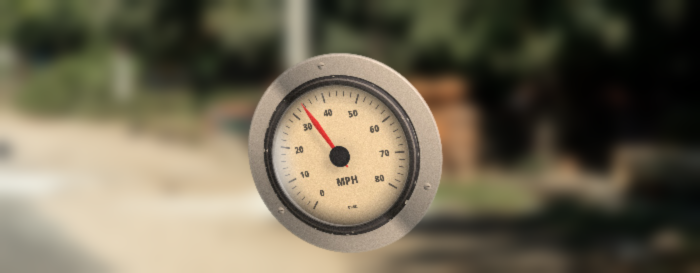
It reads 34 mph
